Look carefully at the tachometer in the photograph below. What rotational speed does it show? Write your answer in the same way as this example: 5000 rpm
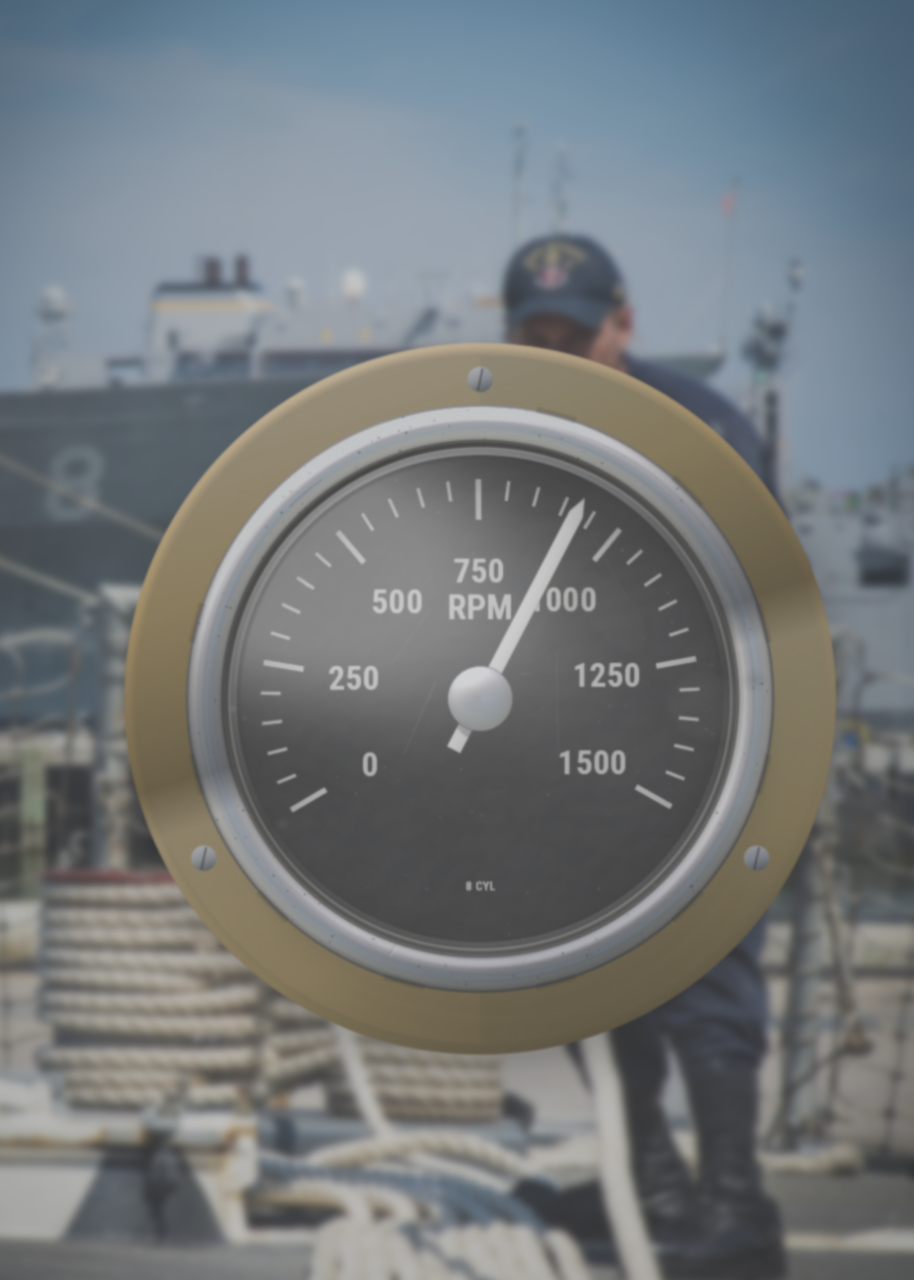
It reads 925 rpm
